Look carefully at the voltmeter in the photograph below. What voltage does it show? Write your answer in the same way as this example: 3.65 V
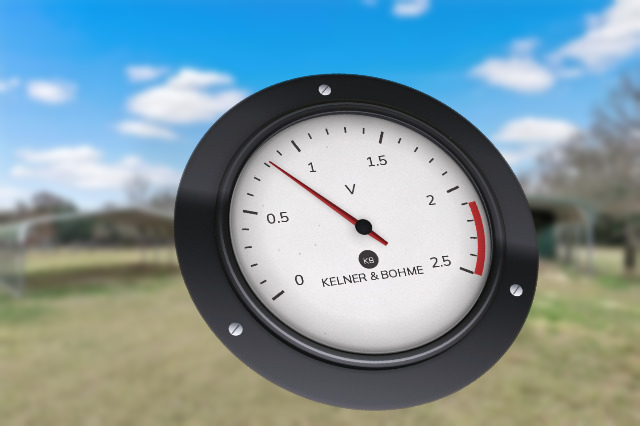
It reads 0.8 V
